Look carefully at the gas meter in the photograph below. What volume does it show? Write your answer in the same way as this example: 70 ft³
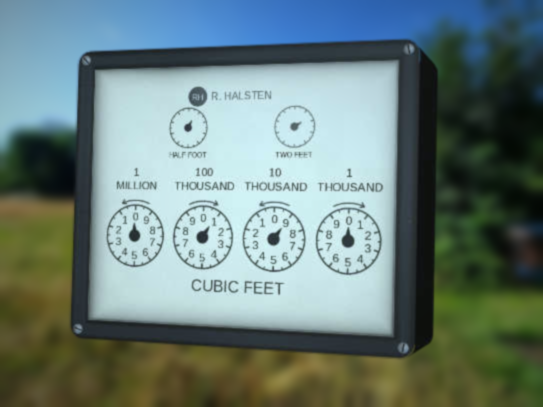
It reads 9000 ft³
